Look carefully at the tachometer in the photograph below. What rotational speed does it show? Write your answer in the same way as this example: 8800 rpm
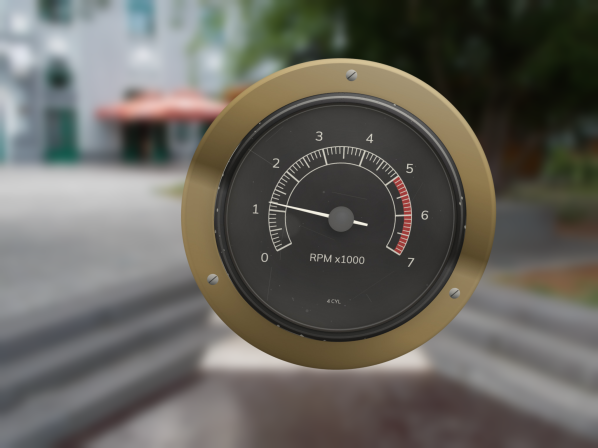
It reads 1200 rpm
